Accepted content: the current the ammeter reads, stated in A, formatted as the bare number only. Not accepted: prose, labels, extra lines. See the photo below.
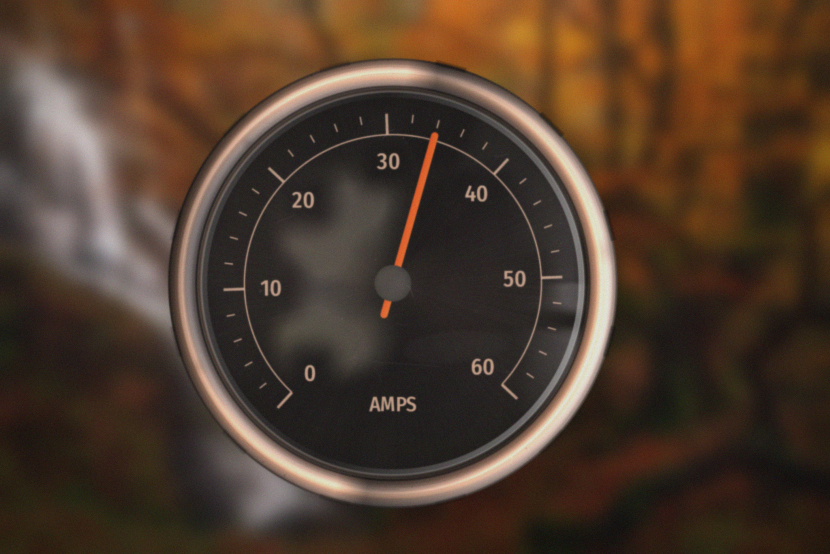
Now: 34
